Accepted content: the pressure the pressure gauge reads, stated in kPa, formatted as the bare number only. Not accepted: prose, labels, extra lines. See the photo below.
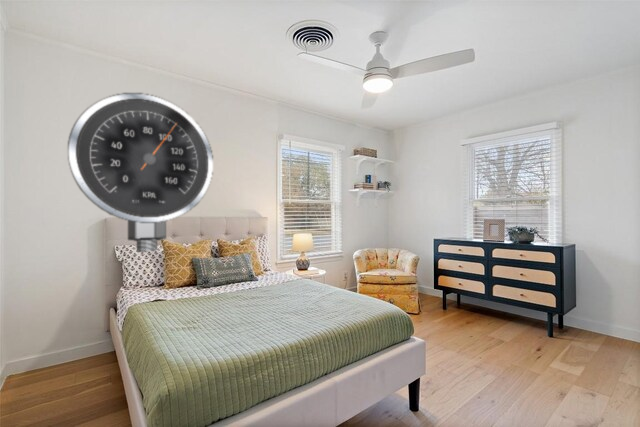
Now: 100
